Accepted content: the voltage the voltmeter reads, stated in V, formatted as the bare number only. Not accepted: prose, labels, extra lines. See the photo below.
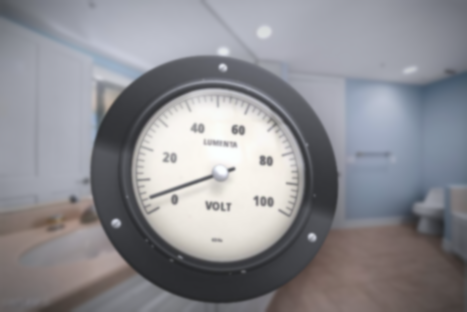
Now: 4
